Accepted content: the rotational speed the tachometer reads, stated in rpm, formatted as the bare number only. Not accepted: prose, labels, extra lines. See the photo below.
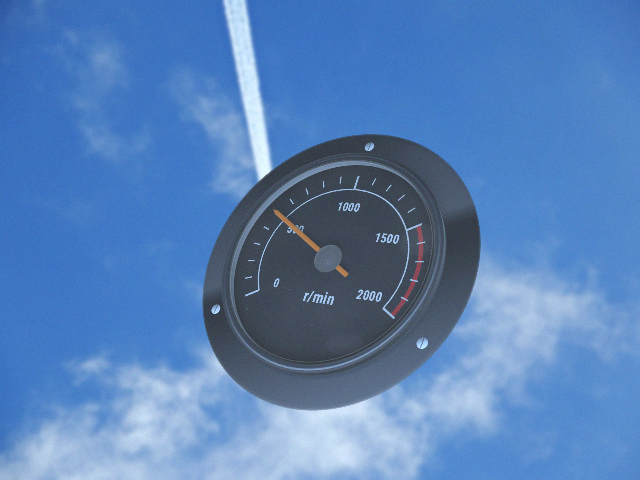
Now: 500
